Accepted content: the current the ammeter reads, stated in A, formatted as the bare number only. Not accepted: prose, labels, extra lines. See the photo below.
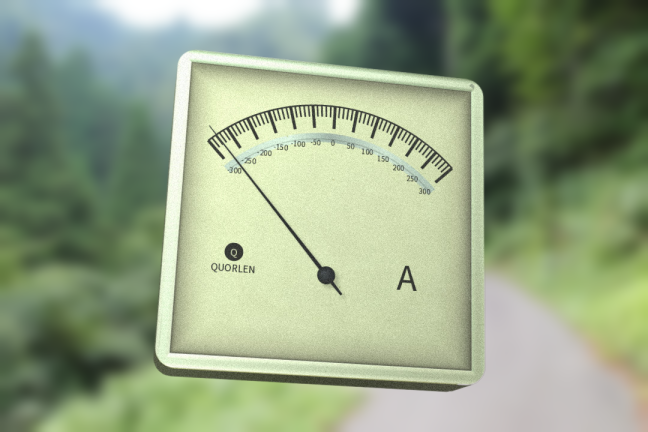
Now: -280
